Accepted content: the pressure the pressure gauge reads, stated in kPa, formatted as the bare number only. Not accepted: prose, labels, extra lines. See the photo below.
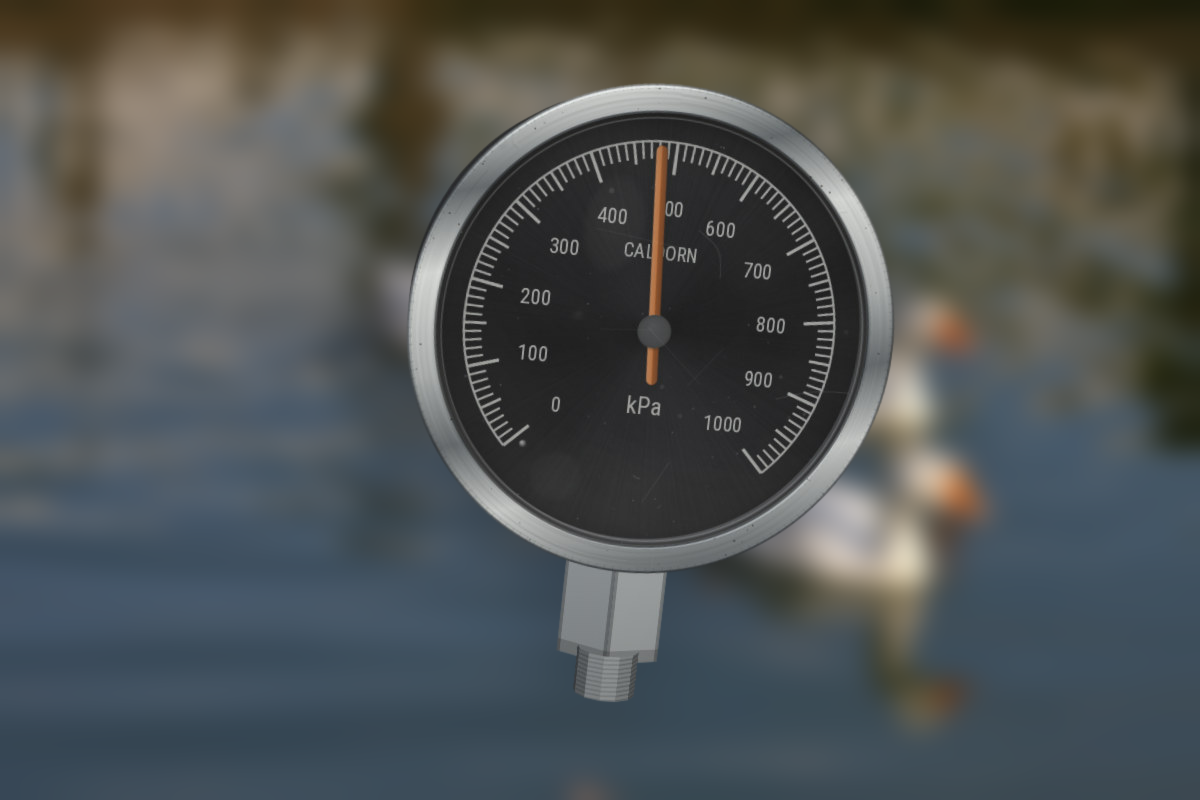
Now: 480
